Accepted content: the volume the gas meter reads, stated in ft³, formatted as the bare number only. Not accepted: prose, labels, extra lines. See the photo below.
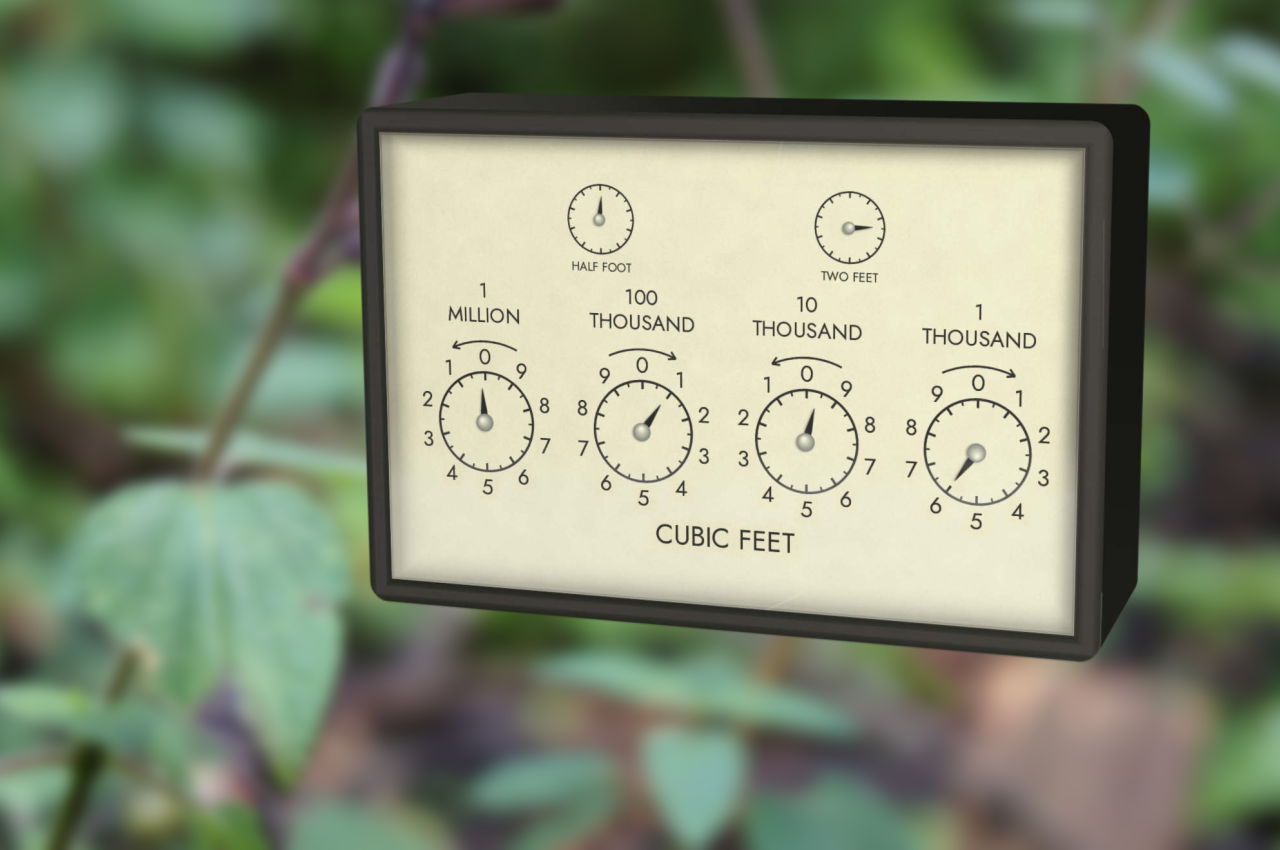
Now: 9600
